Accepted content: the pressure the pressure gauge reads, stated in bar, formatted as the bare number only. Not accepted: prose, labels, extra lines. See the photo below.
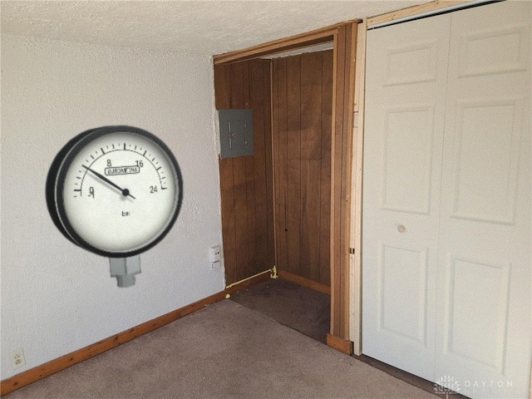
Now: 4
